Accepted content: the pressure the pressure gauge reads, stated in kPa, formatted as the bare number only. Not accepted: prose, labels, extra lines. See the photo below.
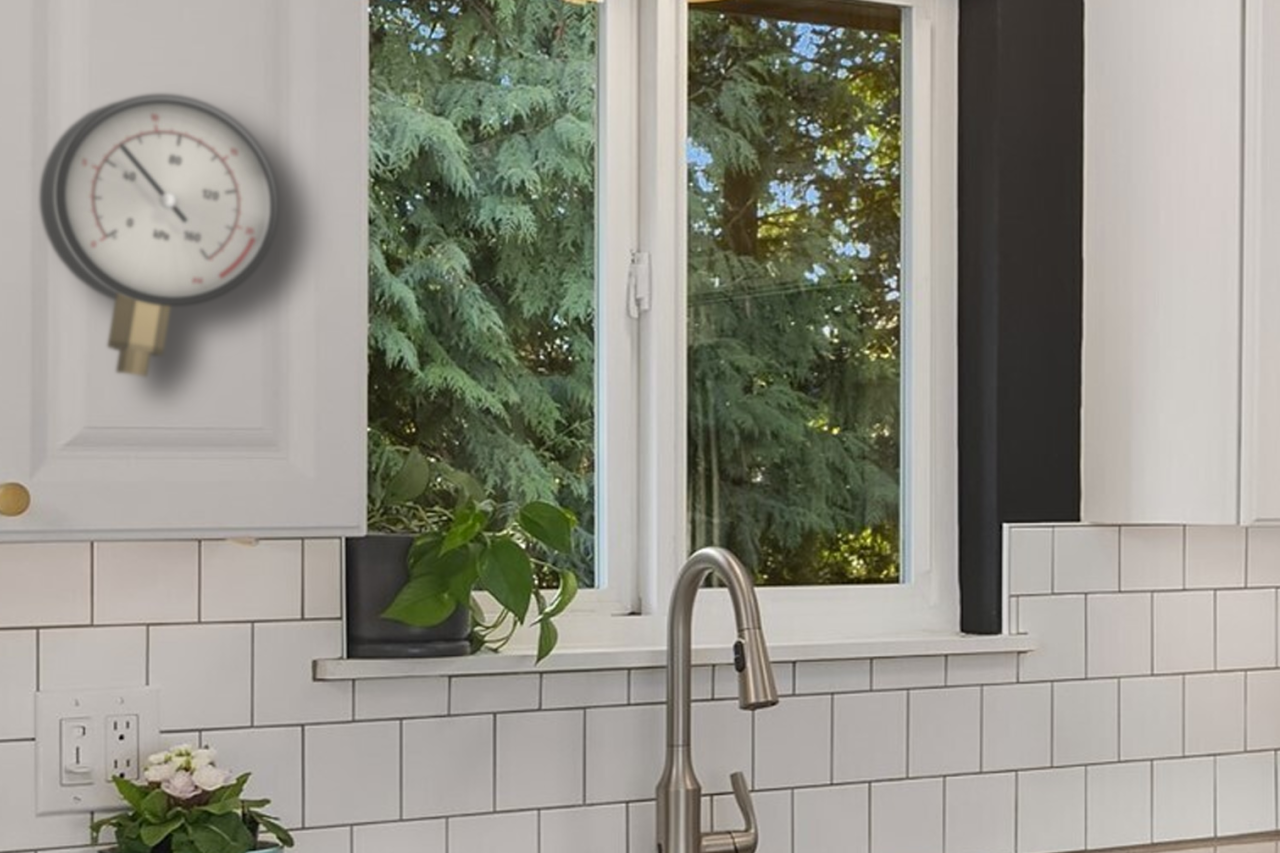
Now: 50
